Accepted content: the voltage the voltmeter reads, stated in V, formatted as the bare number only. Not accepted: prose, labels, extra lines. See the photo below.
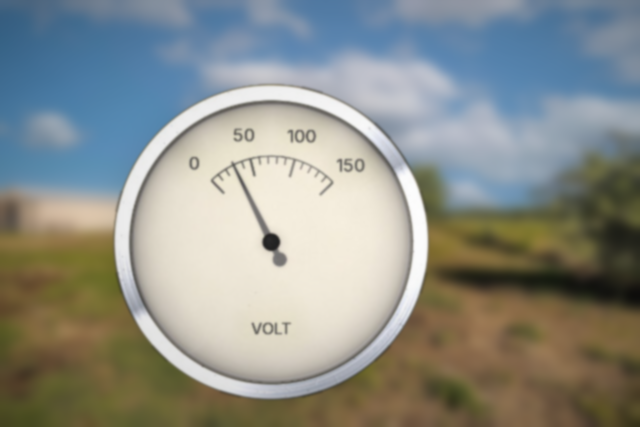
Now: 30
